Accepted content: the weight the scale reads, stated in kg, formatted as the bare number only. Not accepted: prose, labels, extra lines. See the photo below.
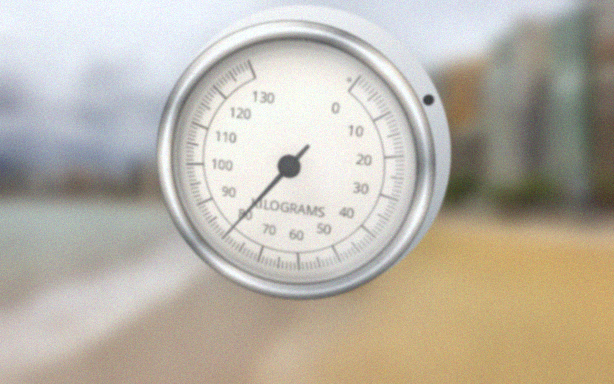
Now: 80
